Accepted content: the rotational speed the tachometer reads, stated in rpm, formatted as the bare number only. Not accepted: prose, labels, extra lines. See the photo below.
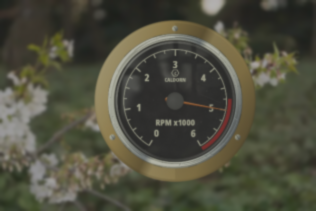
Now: 5000
